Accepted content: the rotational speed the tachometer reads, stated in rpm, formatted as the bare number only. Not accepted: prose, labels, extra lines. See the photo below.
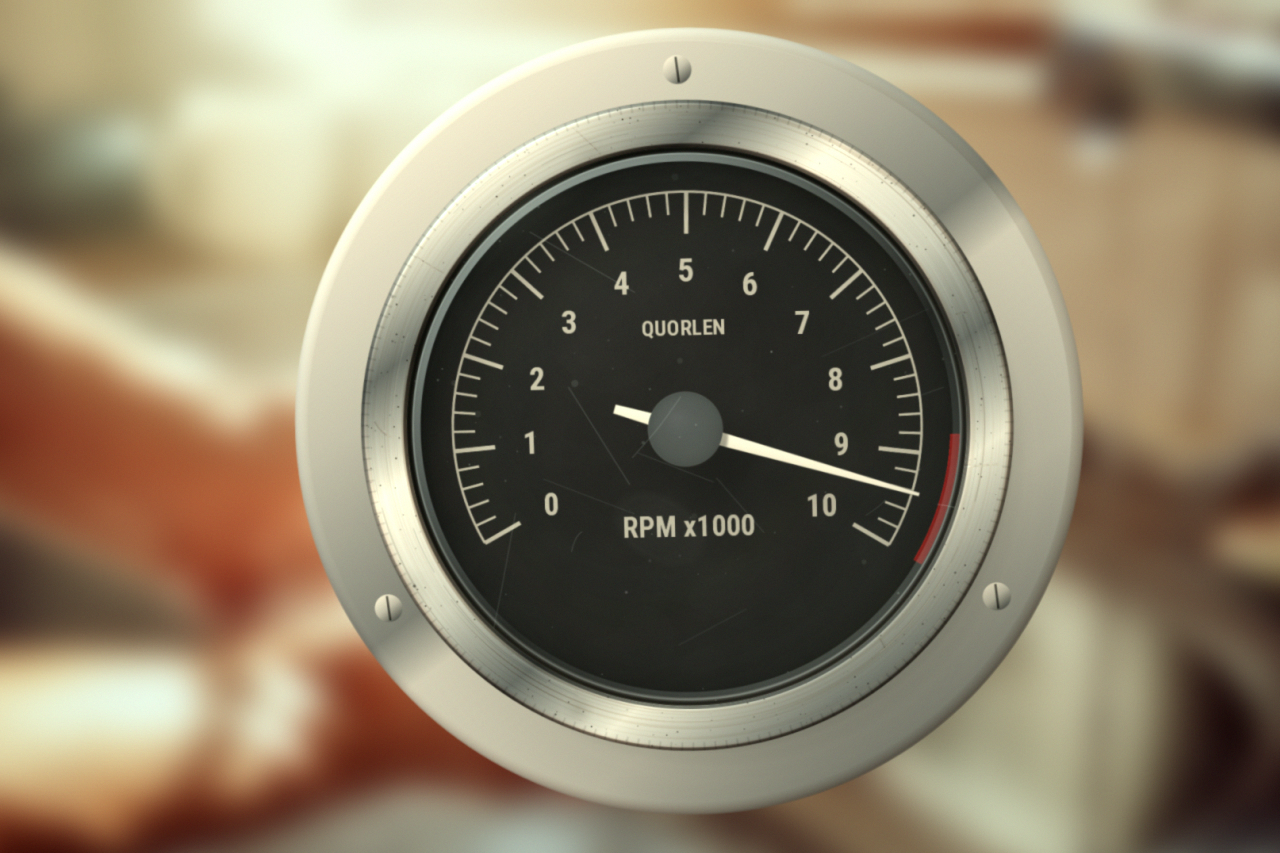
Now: 9400
